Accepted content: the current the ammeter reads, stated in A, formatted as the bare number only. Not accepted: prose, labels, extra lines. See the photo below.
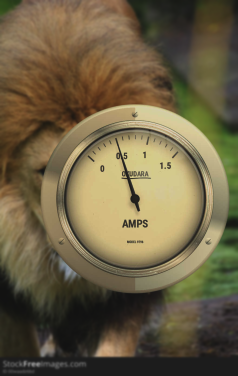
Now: 0.5
